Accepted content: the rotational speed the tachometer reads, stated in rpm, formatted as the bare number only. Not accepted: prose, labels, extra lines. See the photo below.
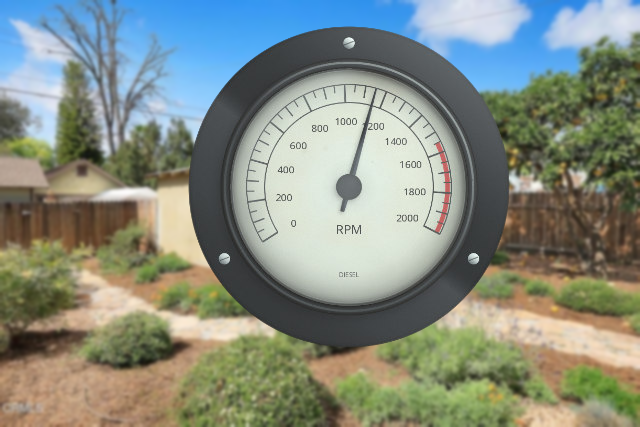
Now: 1150
